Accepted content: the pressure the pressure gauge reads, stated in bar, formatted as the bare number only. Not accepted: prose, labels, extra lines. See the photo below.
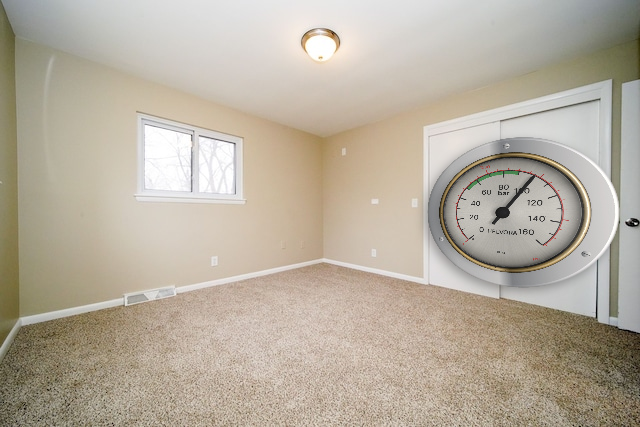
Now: 100
